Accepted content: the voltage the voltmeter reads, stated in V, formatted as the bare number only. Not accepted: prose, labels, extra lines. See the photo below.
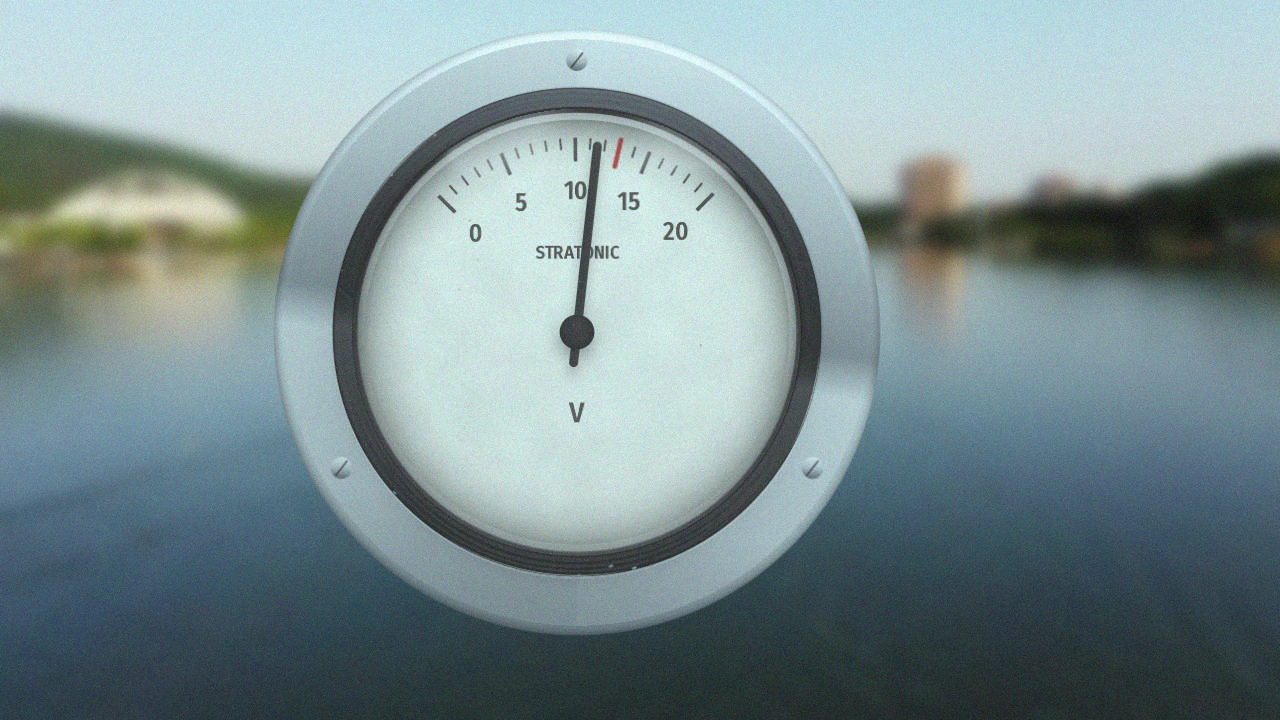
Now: 11.5
